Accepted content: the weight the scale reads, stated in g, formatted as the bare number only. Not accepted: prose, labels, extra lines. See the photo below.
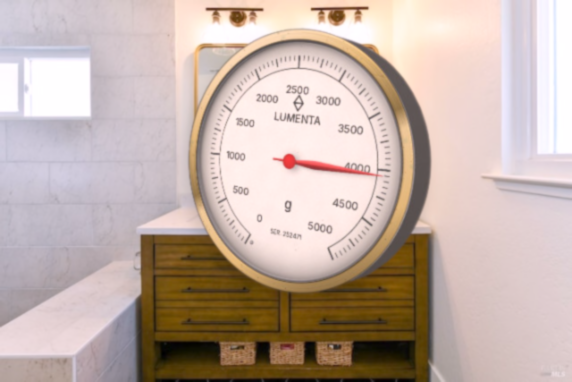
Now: 4050
